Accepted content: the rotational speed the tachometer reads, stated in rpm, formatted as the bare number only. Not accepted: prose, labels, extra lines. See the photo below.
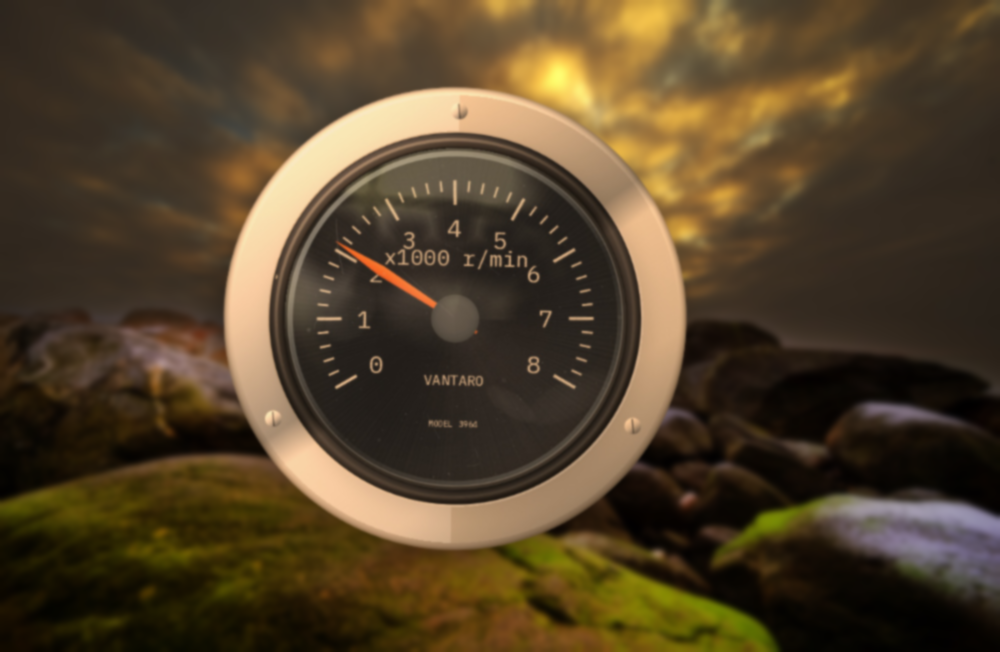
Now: 2100
